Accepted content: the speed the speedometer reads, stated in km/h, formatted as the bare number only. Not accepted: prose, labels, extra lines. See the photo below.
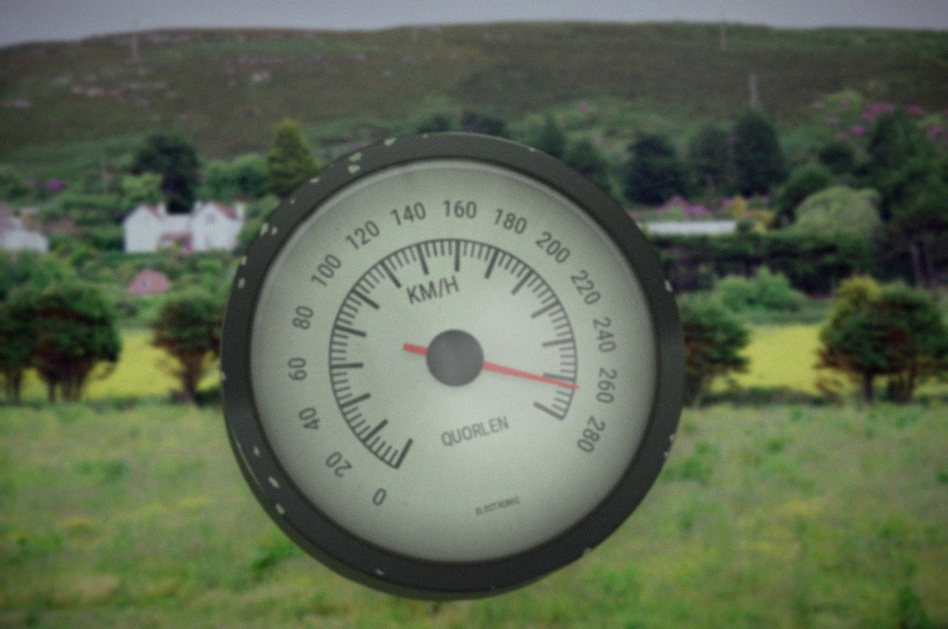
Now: 264
